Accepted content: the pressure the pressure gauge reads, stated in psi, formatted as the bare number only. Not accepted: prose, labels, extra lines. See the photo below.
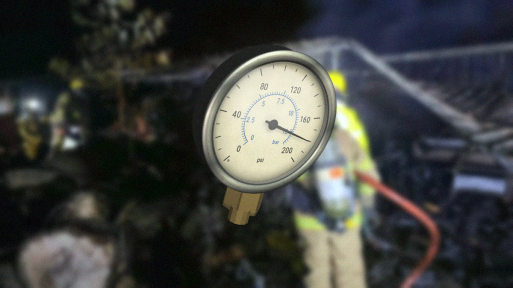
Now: 180
